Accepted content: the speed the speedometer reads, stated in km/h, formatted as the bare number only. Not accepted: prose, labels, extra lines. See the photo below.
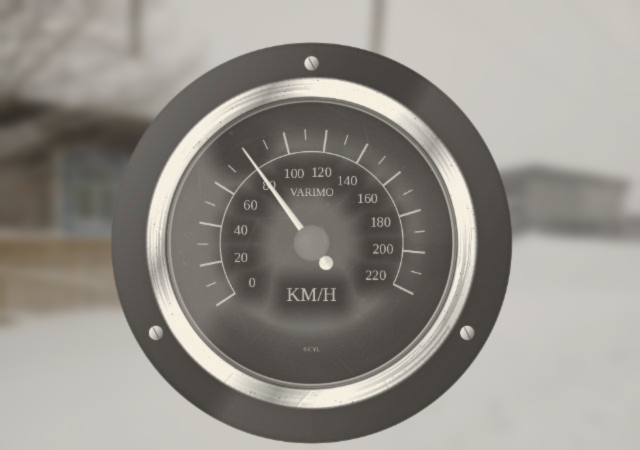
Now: 80
